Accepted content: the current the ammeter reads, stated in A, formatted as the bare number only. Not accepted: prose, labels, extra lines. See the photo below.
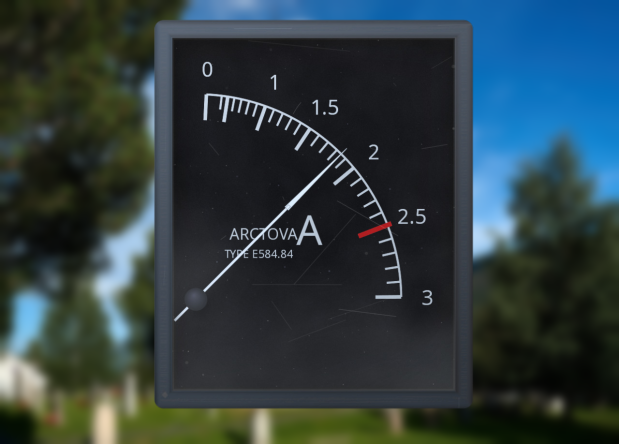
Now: 1.85
